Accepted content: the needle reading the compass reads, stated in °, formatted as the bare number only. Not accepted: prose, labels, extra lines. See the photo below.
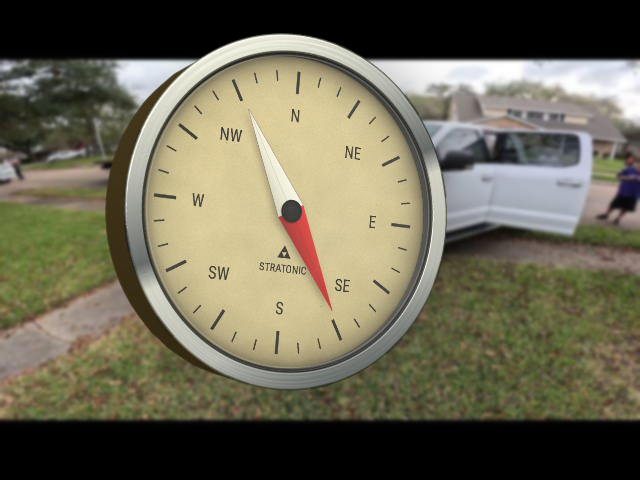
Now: 150
